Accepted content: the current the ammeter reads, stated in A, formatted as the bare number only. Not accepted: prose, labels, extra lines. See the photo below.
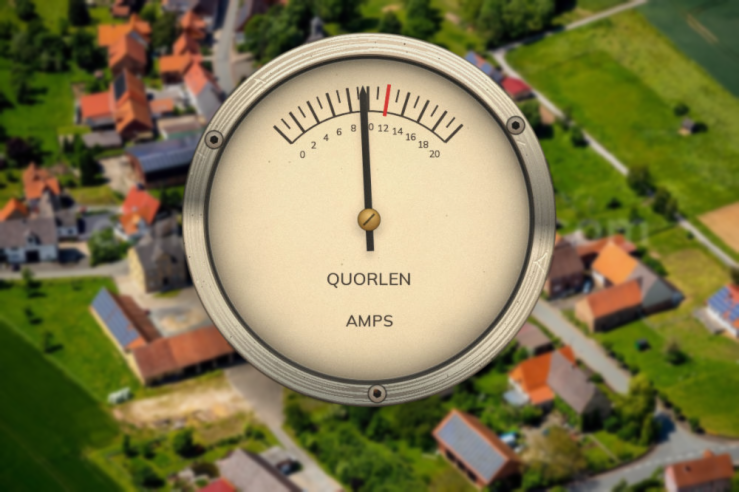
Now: 9.5
